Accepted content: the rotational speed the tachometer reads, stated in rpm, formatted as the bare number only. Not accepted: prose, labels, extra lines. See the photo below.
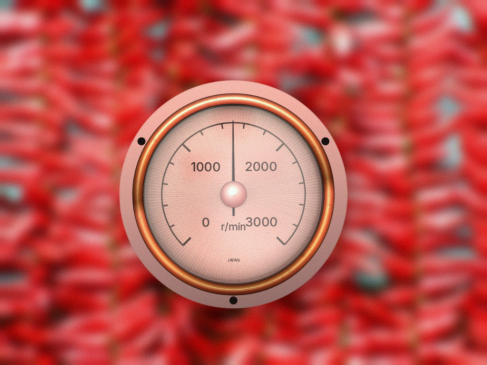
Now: 1500
